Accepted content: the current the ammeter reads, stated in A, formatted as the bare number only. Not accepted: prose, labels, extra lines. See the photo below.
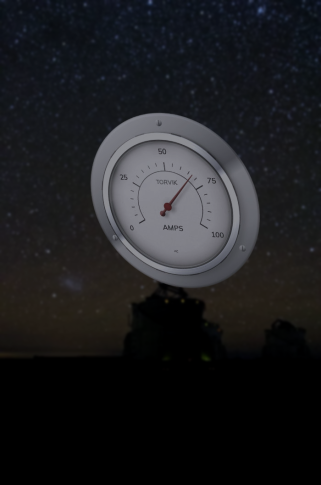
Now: 67.5
